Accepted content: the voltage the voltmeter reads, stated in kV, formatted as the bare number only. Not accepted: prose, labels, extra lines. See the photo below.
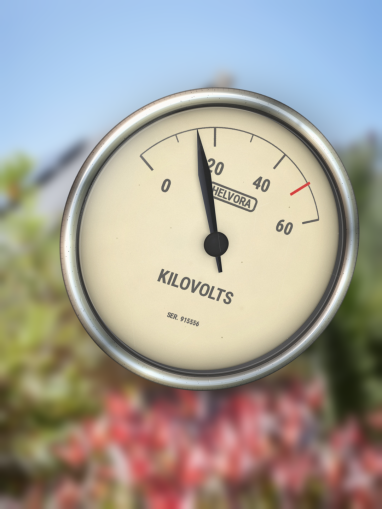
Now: 15
